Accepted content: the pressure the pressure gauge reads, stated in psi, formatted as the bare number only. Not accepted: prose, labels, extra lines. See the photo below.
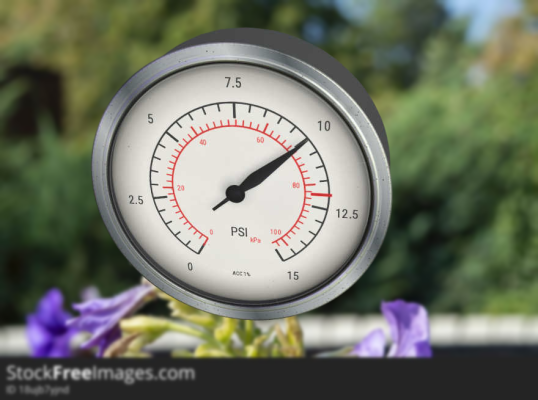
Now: 10
